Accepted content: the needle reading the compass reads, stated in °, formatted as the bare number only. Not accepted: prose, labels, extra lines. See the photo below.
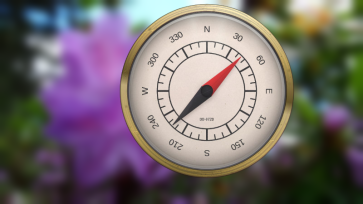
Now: 45
